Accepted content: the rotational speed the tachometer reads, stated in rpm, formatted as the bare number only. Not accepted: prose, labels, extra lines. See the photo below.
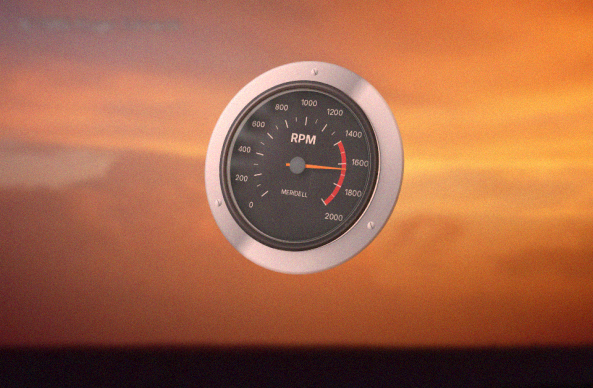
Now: 1650
